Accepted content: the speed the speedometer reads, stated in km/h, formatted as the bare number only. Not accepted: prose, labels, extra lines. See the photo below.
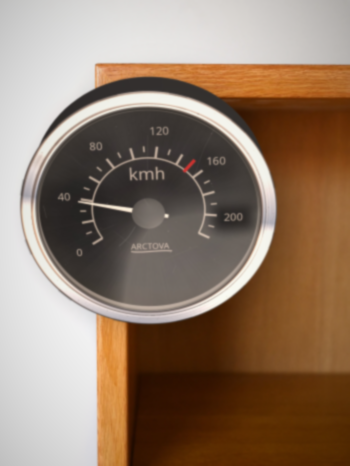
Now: 40
